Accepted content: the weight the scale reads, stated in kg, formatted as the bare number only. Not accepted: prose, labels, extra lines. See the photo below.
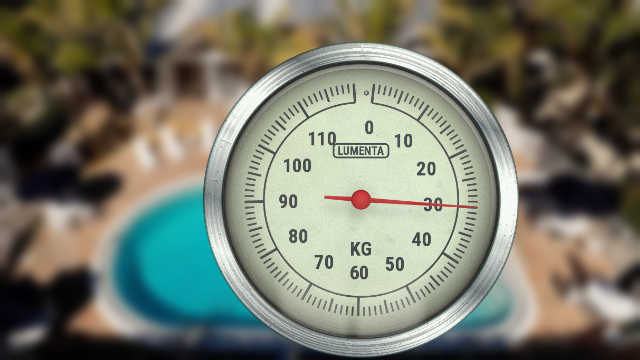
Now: 30
